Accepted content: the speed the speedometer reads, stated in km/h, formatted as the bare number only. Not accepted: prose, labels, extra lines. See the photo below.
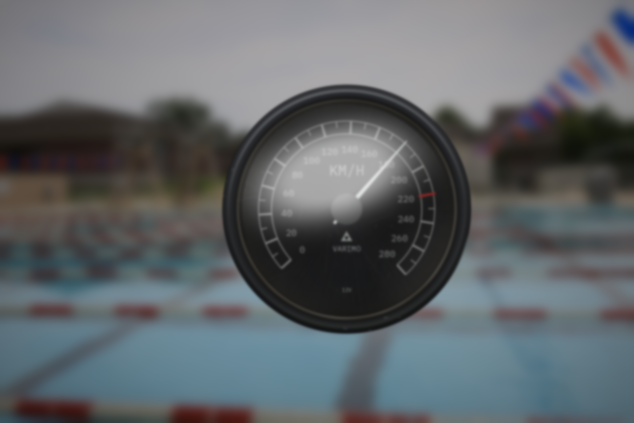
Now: 180
